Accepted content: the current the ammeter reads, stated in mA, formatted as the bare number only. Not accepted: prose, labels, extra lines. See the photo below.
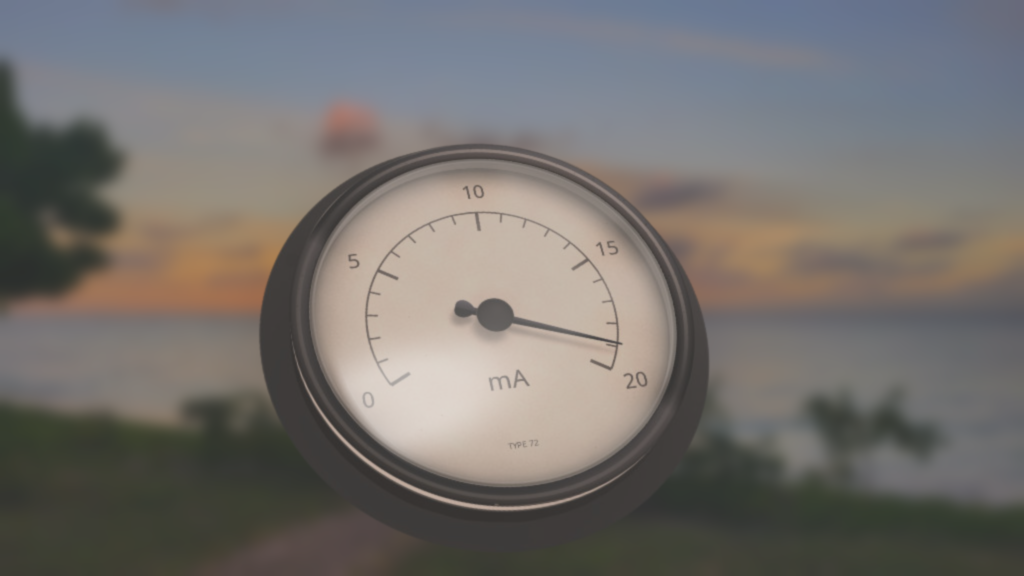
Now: 19
